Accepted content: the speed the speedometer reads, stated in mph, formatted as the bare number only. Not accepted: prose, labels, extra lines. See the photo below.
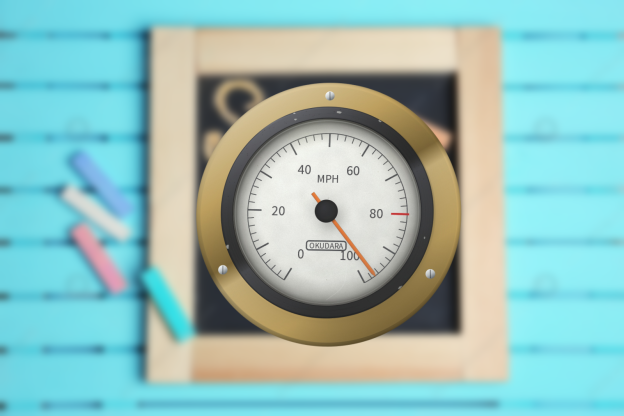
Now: 97
